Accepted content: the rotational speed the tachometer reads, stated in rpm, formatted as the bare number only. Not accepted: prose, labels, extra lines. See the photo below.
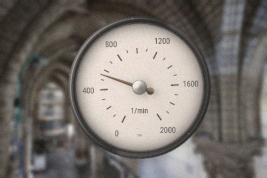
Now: 550
